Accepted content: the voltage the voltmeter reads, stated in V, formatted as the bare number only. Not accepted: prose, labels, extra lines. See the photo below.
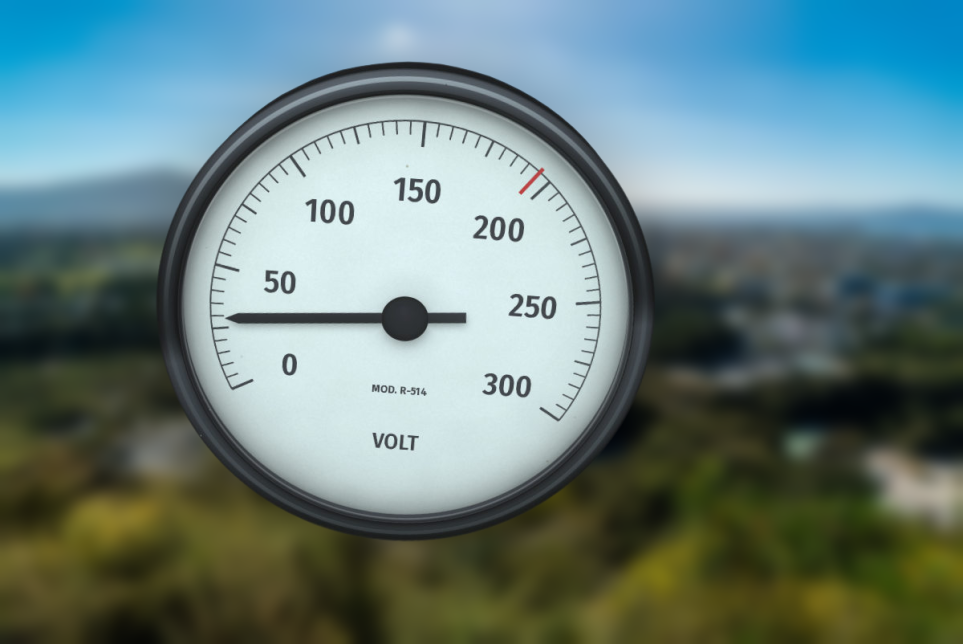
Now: 30
